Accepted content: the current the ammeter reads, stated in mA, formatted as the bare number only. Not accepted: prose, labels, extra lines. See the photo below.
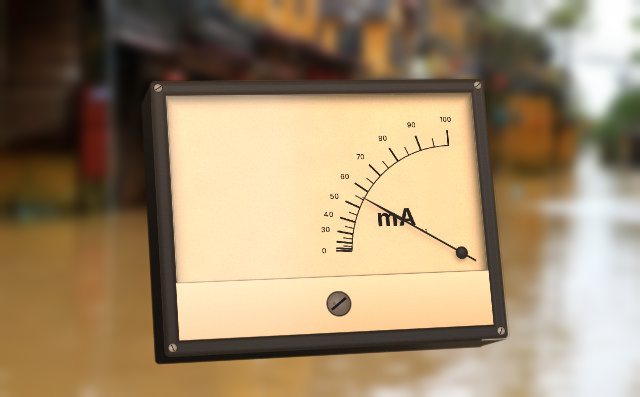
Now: 55
